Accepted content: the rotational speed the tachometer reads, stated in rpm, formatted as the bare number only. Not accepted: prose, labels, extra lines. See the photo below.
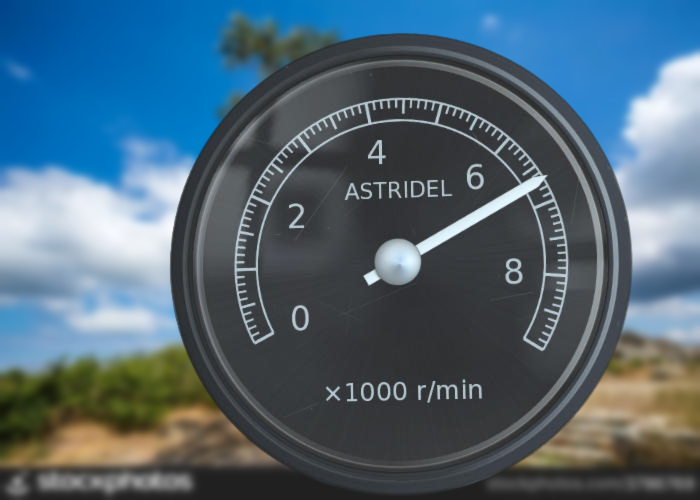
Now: 6700
